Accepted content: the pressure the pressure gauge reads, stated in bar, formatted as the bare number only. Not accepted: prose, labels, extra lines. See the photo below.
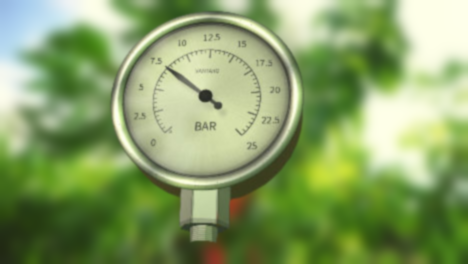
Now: 7.5
